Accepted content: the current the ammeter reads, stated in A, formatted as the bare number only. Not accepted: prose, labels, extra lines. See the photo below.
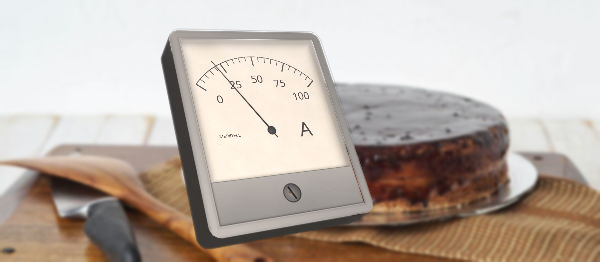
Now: 20
